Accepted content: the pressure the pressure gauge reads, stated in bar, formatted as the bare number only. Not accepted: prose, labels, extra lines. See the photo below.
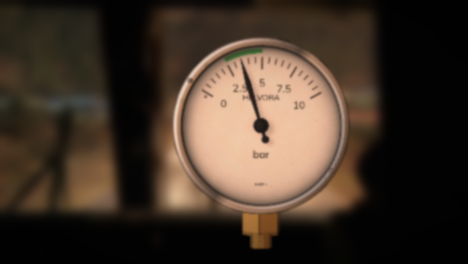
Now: 3.5
